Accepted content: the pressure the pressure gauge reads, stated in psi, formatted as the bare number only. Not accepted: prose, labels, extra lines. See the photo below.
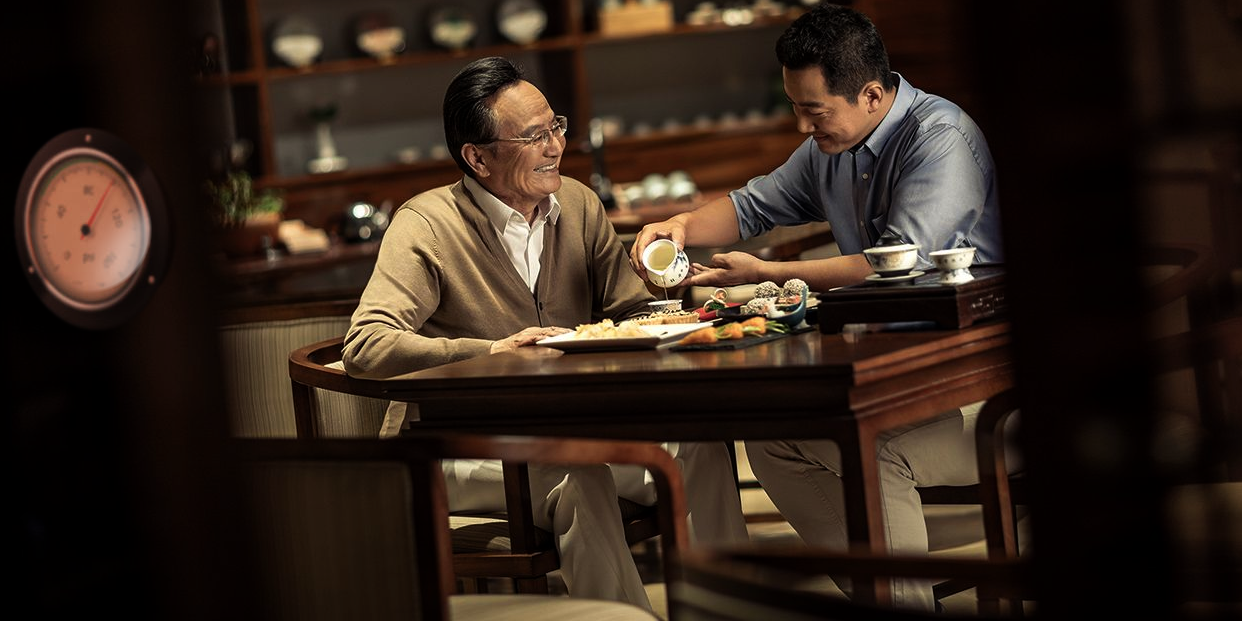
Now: 100
